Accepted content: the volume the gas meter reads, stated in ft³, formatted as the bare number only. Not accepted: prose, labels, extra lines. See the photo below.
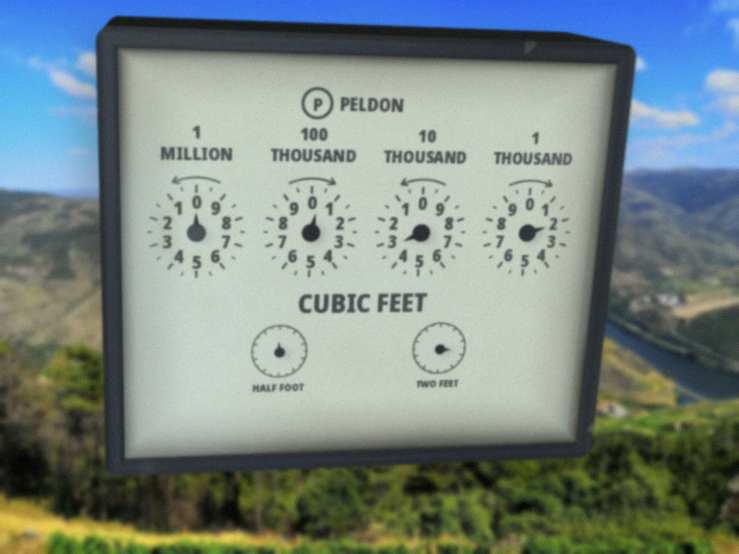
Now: 3200
